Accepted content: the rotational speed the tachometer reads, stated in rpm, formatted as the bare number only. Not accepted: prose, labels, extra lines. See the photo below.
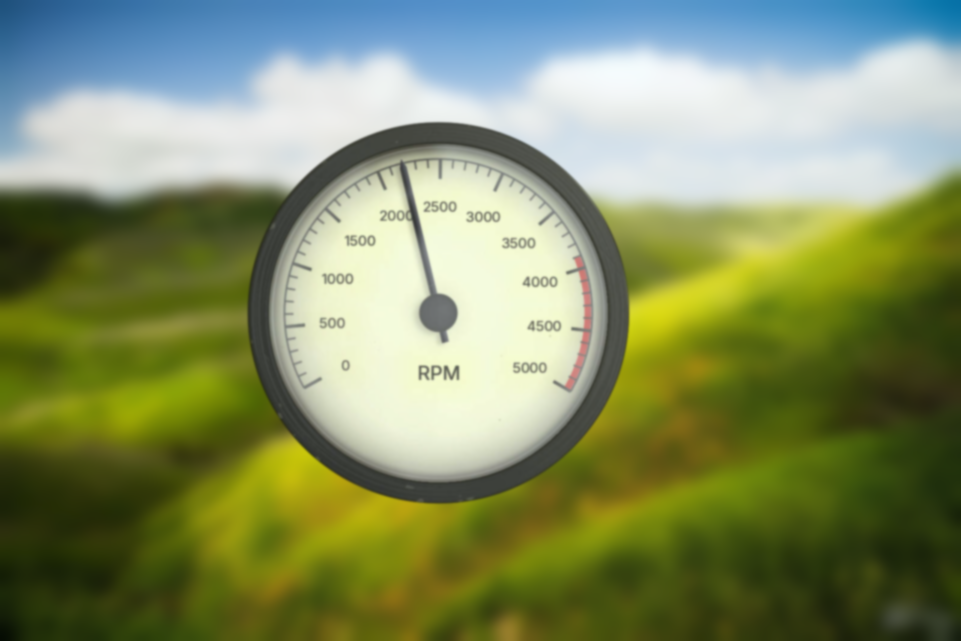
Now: 2200
